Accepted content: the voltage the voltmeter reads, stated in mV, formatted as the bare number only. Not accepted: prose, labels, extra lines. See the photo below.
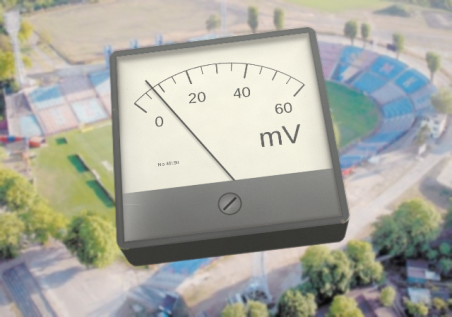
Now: 7.5
